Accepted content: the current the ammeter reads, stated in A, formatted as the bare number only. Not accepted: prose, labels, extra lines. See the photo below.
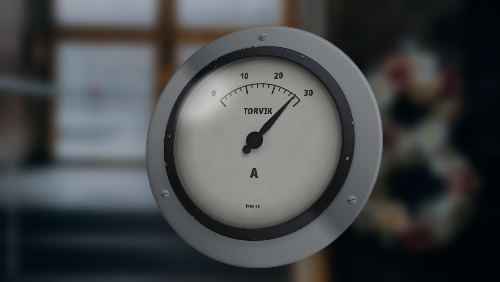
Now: 28
